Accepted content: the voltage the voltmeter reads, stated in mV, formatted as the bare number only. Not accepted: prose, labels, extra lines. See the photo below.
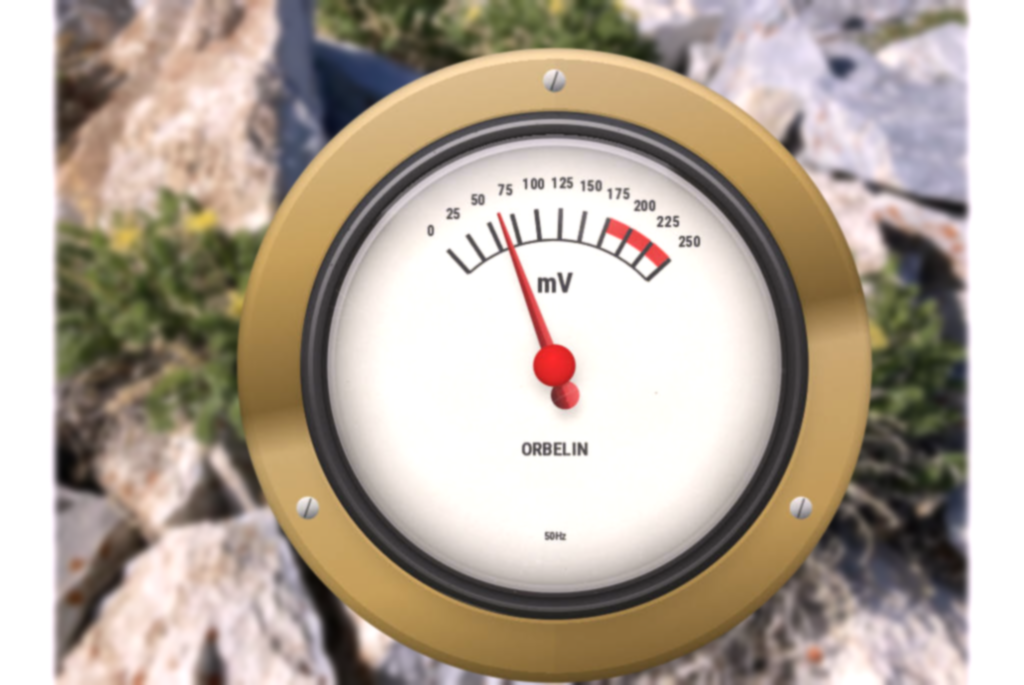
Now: 62.5
